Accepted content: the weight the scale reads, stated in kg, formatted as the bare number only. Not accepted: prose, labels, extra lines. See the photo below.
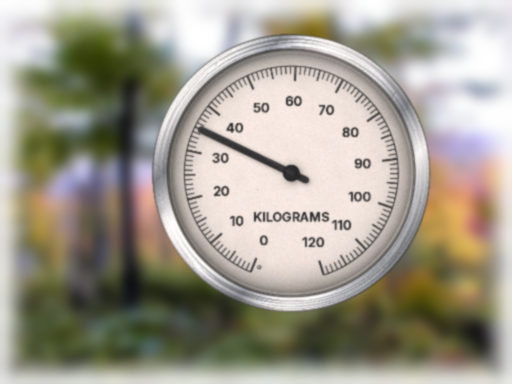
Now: 35
